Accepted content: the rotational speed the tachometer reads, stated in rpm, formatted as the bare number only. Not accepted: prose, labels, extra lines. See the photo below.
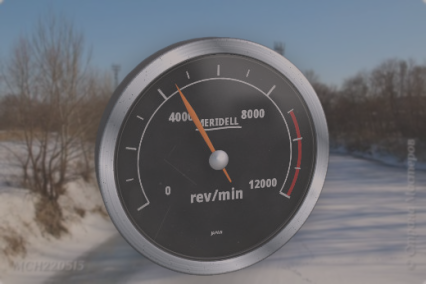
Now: 4500
